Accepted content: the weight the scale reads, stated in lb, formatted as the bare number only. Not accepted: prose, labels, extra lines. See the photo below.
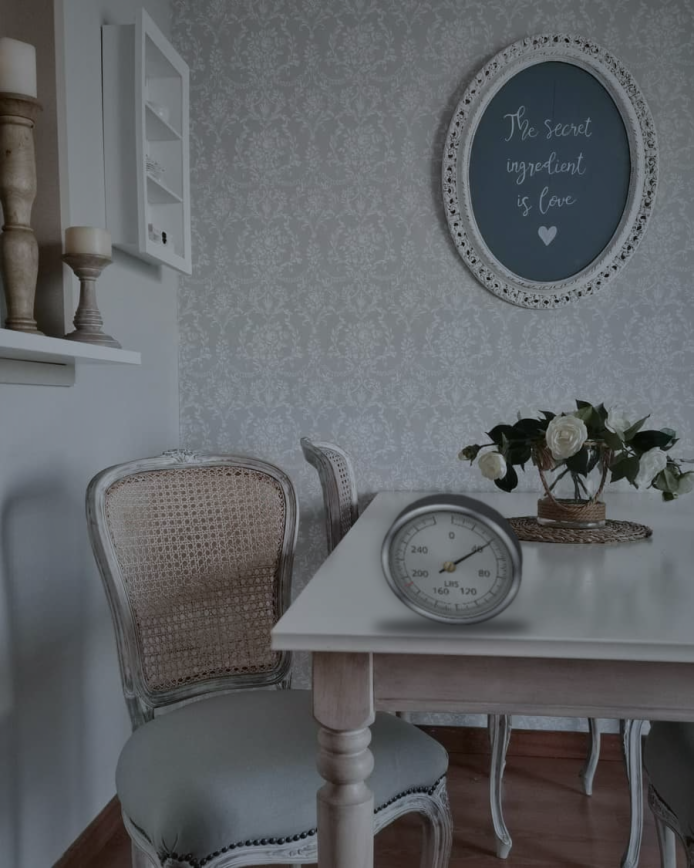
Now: 40
